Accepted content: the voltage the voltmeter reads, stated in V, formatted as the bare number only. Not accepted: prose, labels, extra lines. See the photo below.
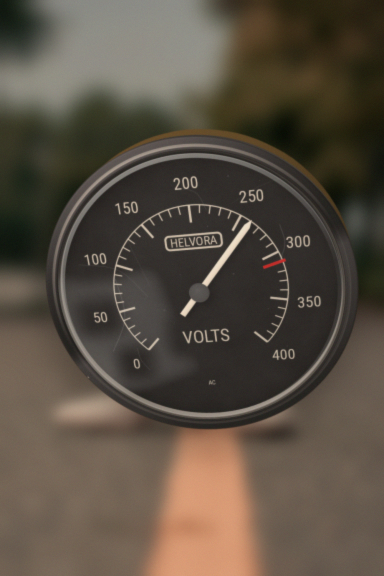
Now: 260
